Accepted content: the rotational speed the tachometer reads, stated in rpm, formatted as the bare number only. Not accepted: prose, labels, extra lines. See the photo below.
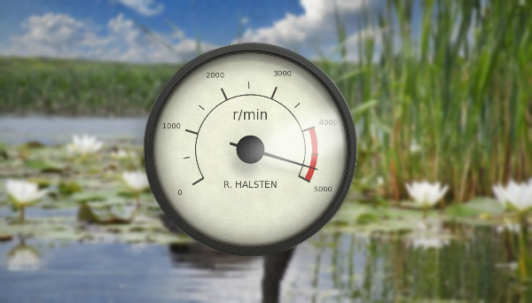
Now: 4750
